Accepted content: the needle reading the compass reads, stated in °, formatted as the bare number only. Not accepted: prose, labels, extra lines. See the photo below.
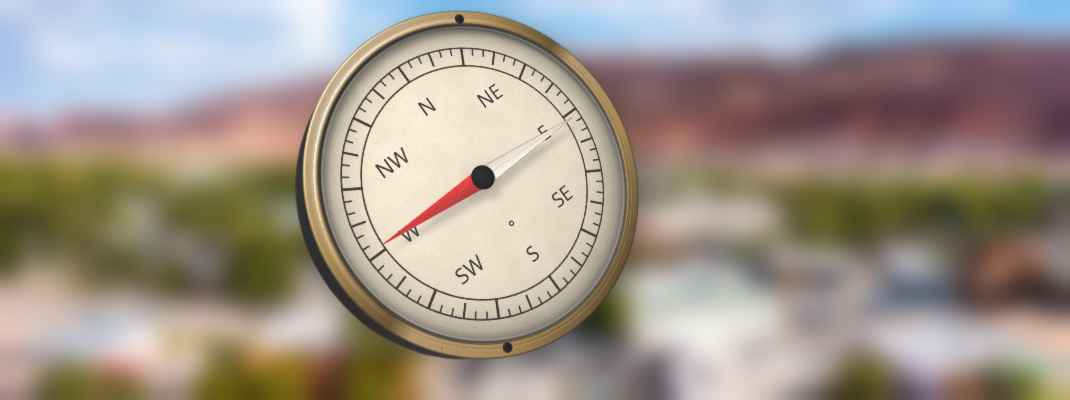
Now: 272.5
